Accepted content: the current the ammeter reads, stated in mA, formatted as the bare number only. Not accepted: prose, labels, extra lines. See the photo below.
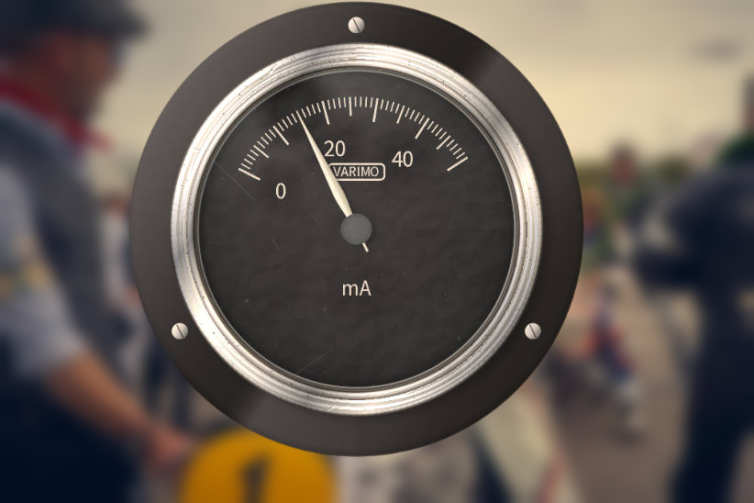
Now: 15
